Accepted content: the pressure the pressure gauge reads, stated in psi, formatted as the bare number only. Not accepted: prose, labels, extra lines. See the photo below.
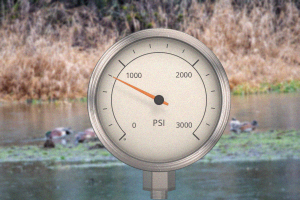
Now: 800
